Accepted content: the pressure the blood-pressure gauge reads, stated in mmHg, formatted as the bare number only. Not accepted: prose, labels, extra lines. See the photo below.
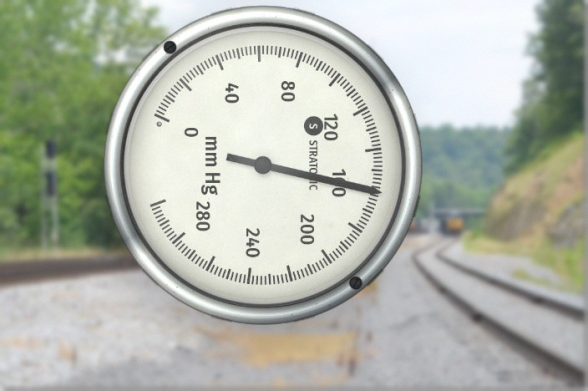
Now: 160
